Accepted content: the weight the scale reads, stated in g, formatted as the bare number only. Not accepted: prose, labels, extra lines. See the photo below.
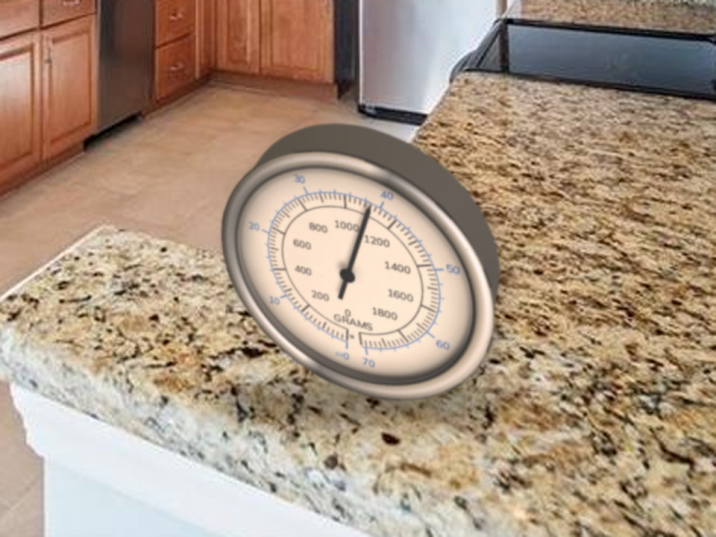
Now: 1100
